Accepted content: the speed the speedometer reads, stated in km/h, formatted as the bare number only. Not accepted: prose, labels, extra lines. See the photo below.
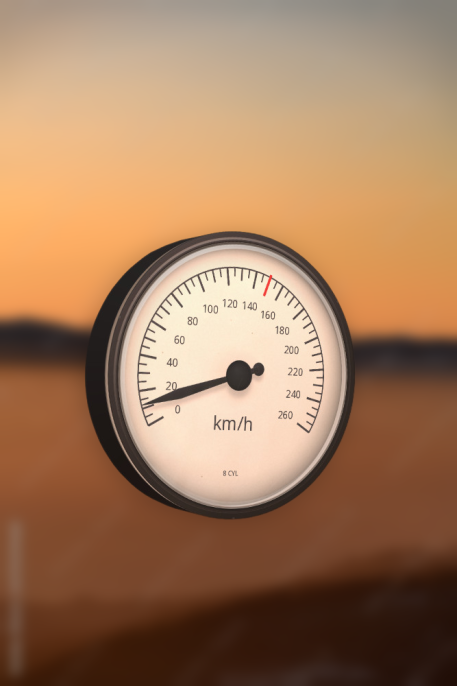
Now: 12.5
